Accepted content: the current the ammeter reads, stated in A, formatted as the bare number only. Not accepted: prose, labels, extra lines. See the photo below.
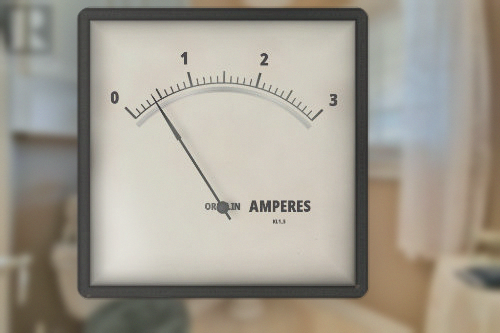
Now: 0.4
